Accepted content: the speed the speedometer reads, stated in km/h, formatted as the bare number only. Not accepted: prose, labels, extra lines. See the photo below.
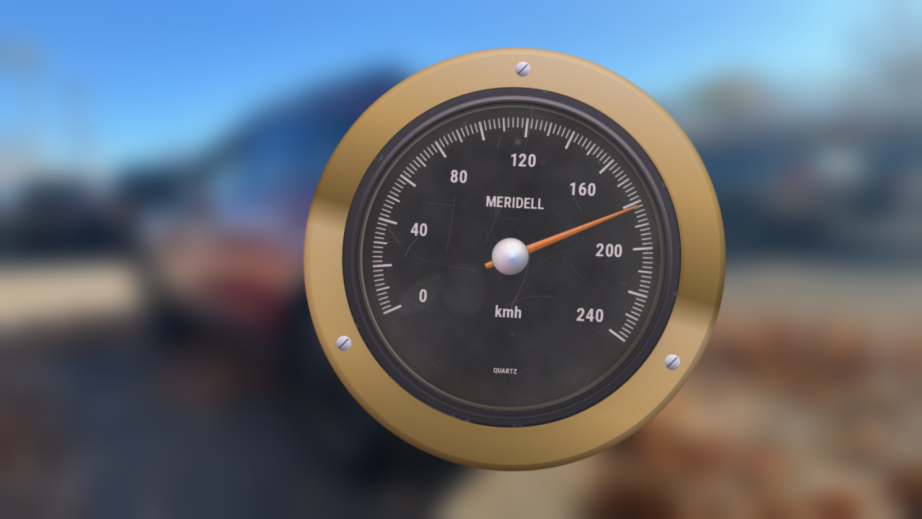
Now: 182
